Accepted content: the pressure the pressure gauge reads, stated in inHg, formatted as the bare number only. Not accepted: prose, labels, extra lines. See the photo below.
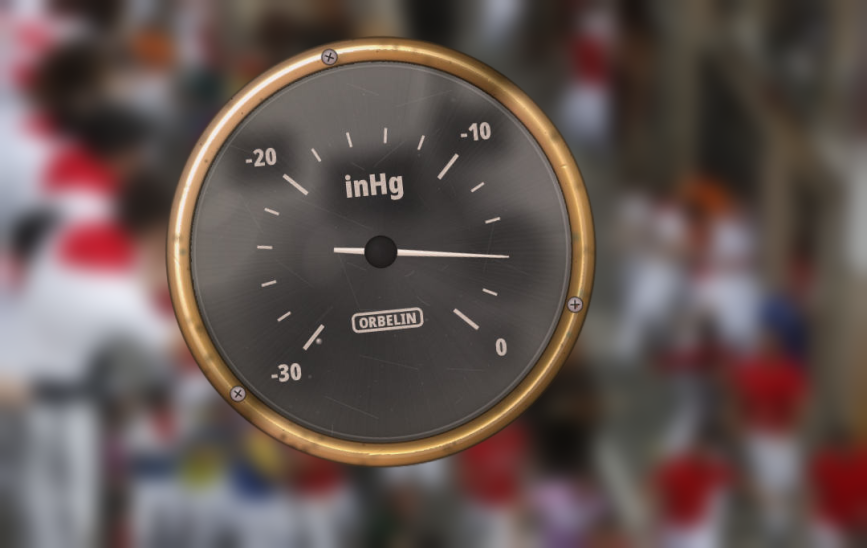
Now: -4
